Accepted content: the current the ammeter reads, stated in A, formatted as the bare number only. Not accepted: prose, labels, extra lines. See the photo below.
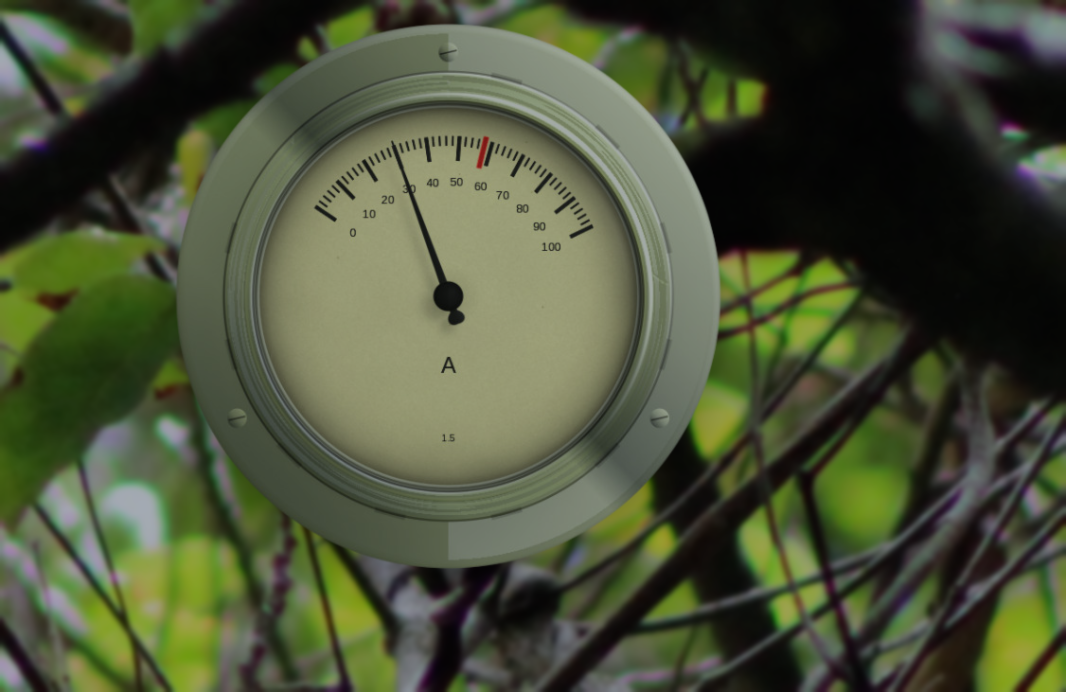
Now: 30
